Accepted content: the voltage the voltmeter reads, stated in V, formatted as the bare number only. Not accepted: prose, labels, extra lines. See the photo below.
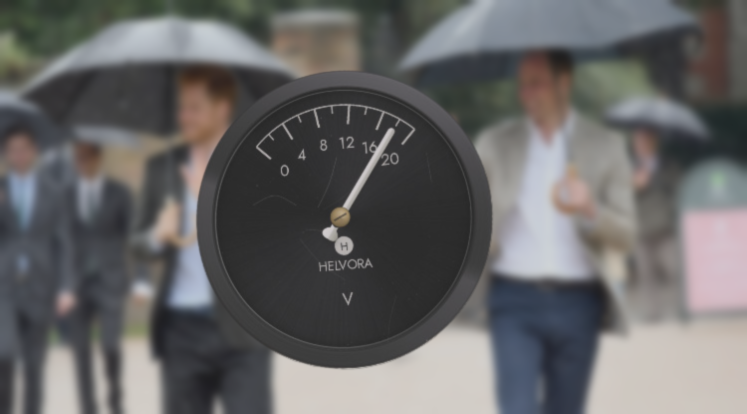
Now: 18
